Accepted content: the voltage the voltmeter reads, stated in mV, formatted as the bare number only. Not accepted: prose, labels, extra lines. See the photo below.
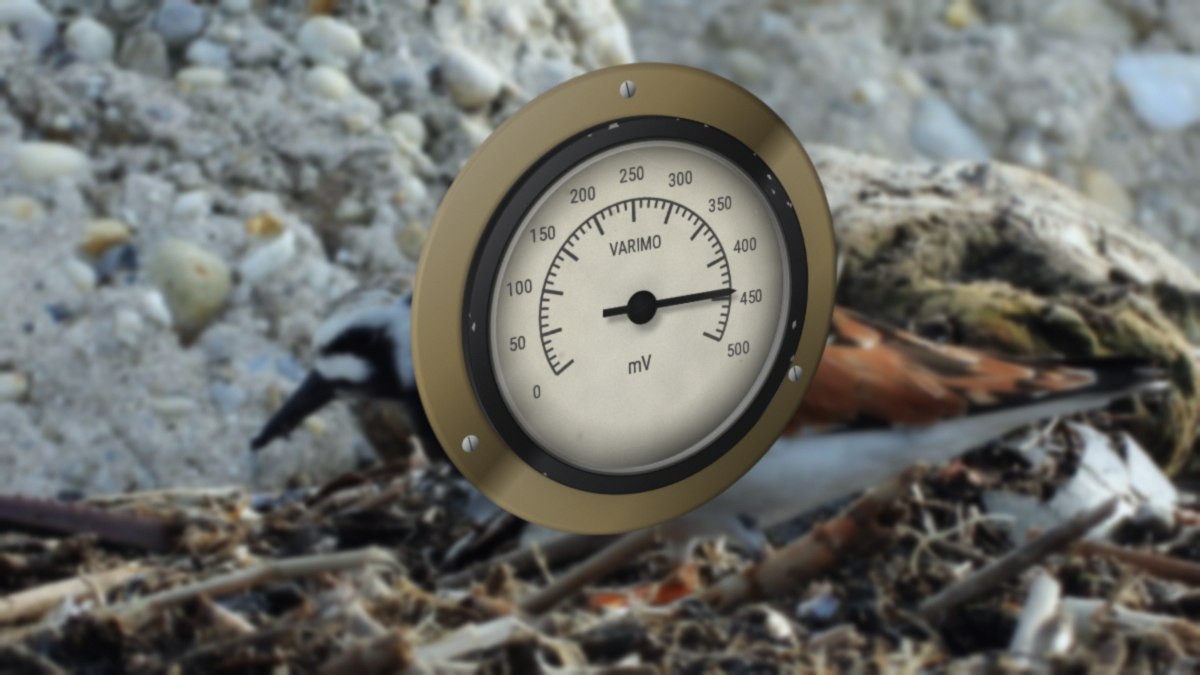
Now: 440
